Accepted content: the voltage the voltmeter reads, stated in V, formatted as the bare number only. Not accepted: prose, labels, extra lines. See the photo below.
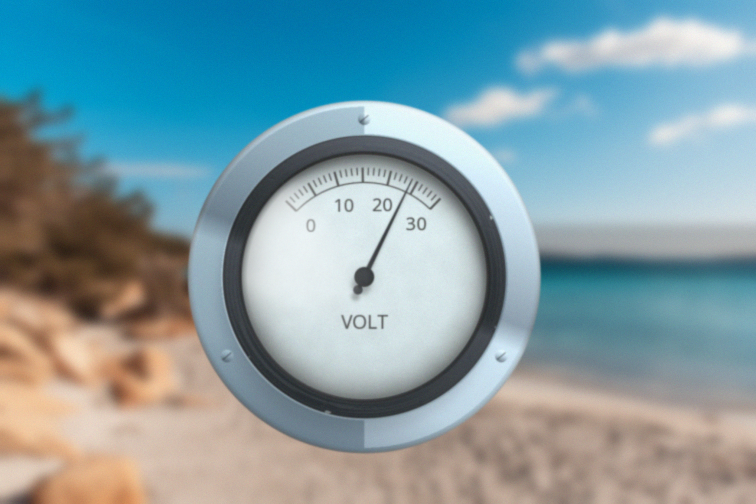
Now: 24
